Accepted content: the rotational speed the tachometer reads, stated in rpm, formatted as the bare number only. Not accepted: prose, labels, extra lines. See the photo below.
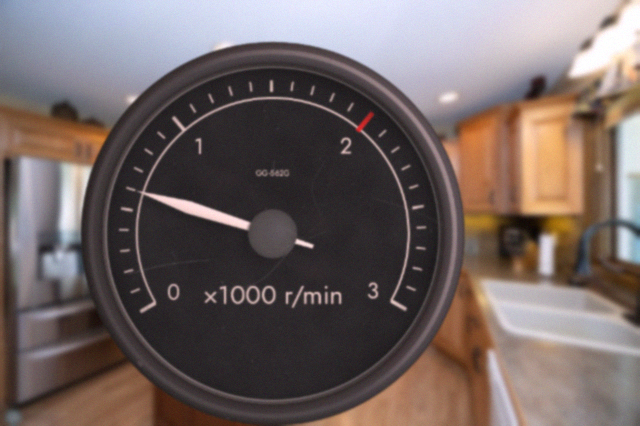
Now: 600
